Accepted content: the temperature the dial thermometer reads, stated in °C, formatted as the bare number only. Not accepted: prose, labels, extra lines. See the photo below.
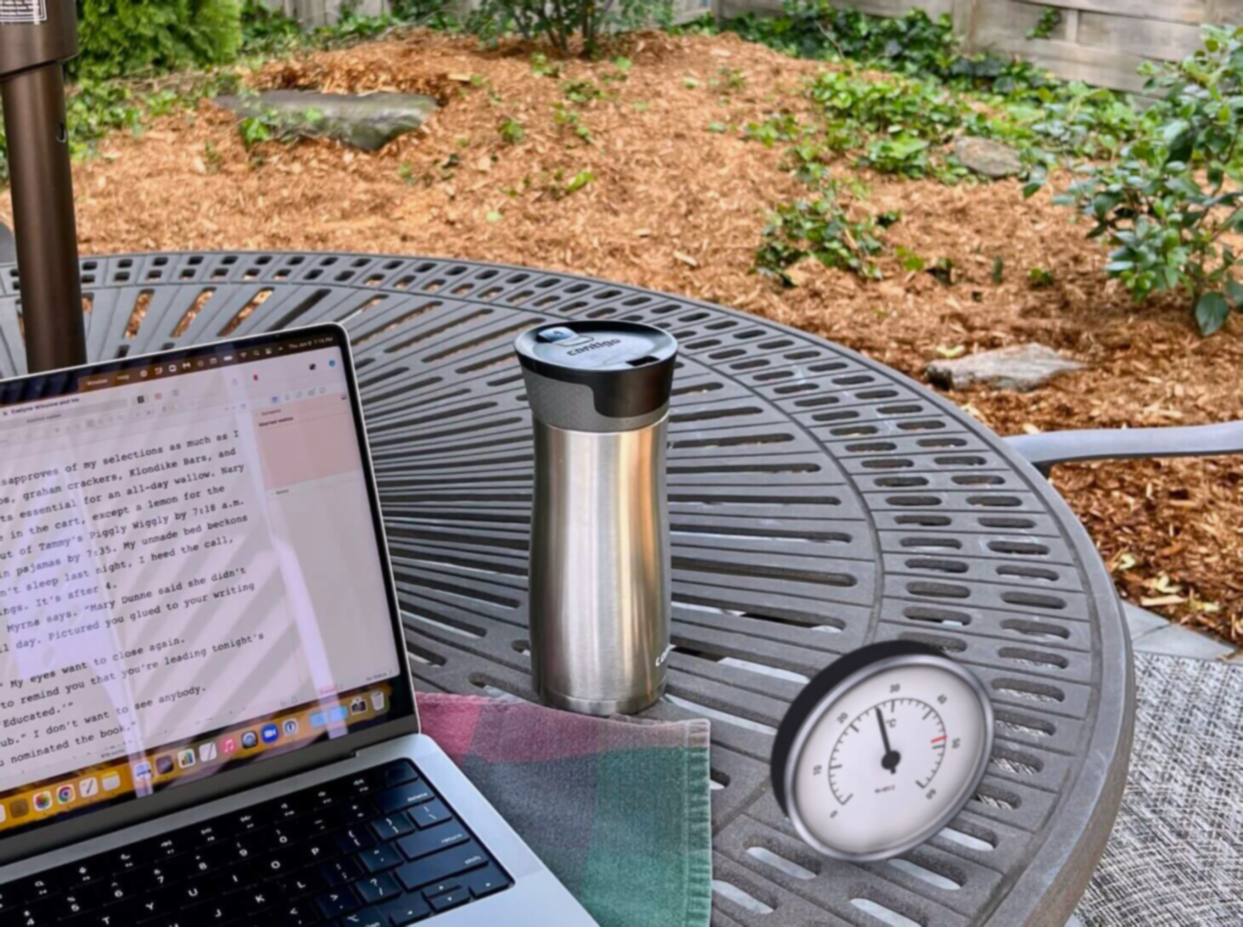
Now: 26
